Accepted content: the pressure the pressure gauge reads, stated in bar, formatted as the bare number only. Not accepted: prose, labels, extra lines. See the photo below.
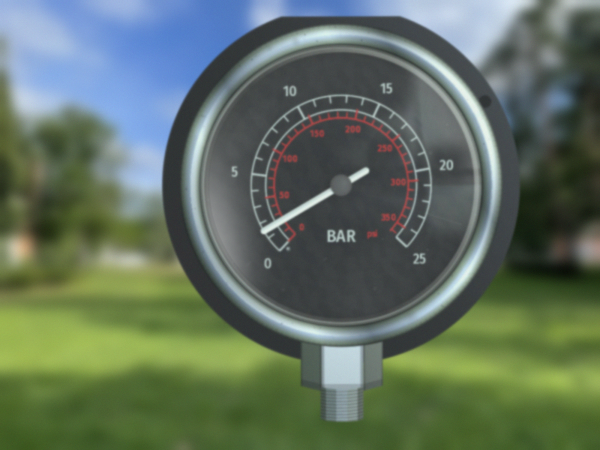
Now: 1.5
